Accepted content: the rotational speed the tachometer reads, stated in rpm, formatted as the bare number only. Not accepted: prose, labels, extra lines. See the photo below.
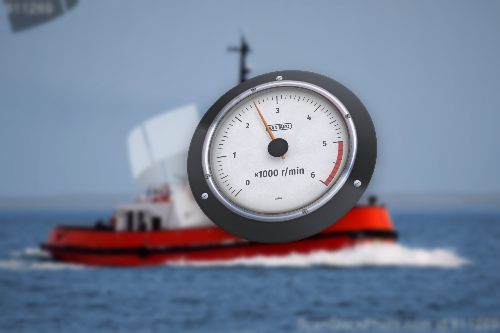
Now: 2500
